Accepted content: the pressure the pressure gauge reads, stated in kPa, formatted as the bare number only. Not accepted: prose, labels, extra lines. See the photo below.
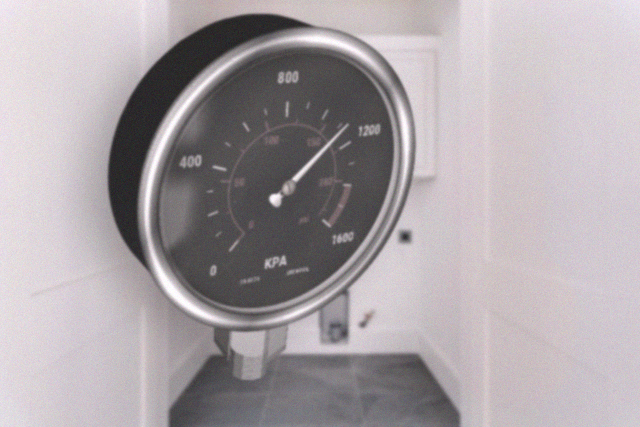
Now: 1100
